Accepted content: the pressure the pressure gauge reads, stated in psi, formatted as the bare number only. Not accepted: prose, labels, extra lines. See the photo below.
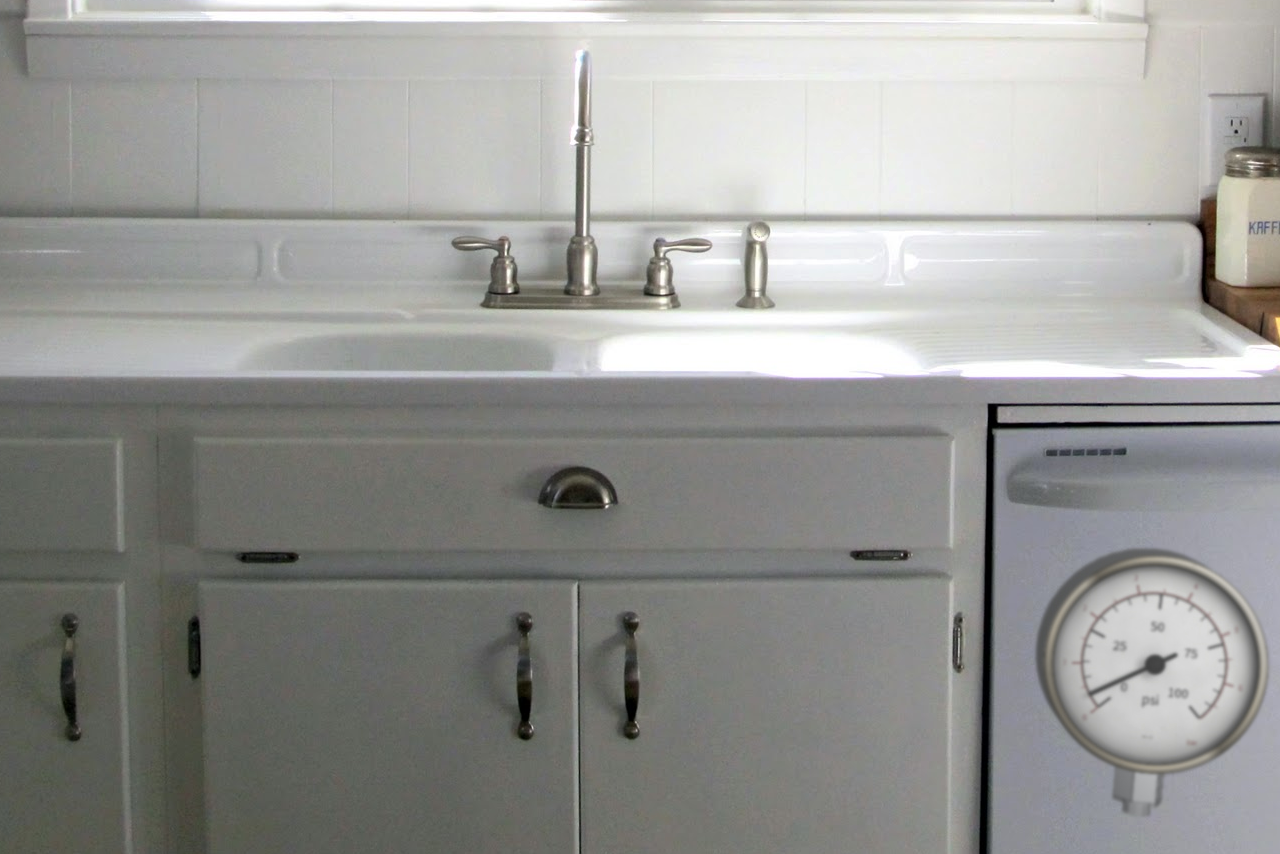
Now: 5
